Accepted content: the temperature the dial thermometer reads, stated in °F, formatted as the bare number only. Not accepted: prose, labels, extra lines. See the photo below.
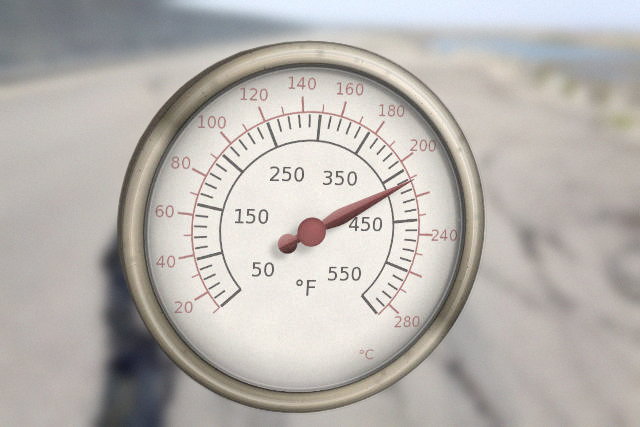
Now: 410
